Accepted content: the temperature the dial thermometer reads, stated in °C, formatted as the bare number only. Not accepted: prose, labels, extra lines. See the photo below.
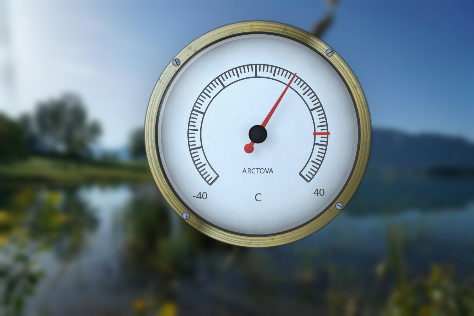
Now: 10
